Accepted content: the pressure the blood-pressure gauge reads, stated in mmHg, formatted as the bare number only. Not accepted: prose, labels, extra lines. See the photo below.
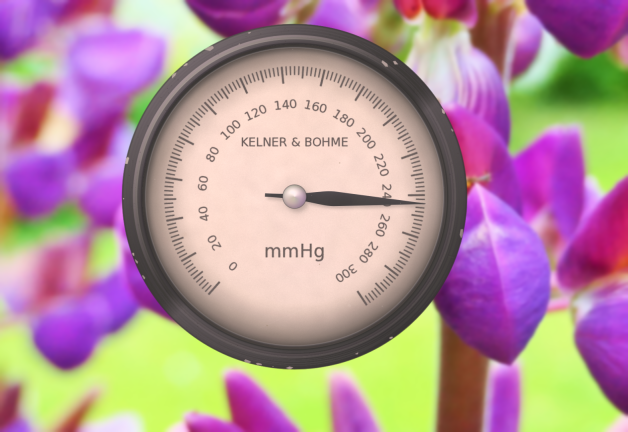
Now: 244
